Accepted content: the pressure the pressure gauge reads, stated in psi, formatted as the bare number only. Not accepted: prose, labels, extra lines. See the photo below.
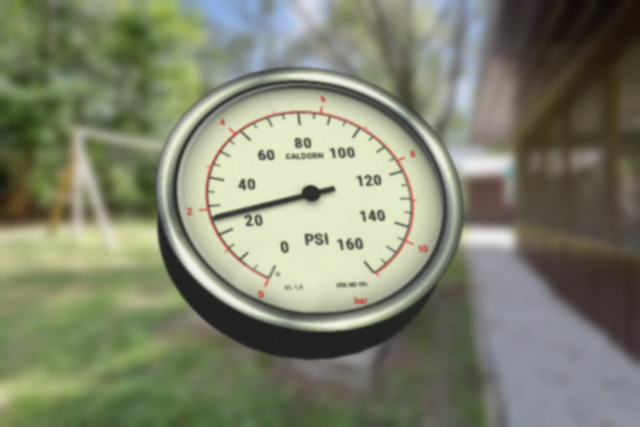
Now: 25
